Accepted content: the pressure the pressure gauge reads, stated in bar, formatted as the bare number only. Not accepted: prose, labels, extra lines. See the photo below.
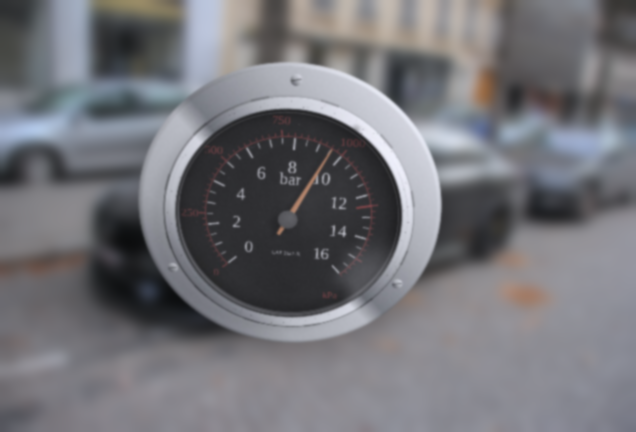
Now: 9.5
